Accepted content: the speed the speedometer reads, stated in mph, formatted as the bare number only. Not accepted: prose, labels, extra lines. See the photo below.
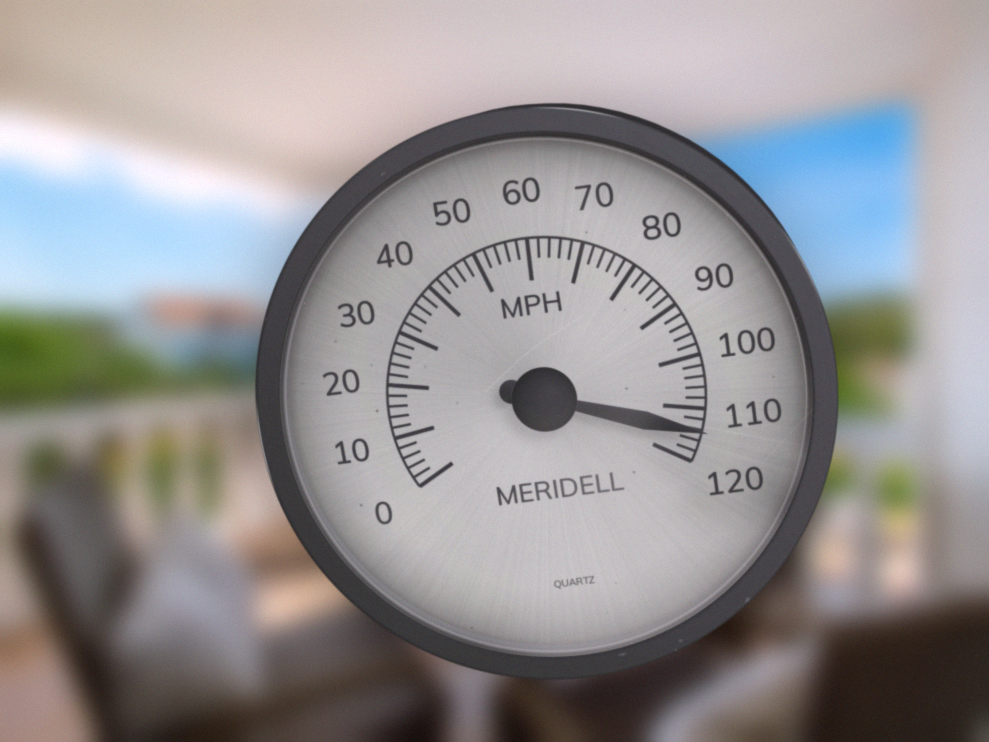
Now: 114
